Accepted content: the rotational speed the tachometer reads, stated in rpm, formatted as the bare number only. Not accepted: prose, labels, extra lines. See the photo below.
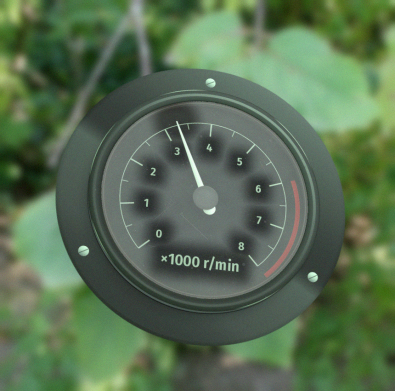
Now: 3250
